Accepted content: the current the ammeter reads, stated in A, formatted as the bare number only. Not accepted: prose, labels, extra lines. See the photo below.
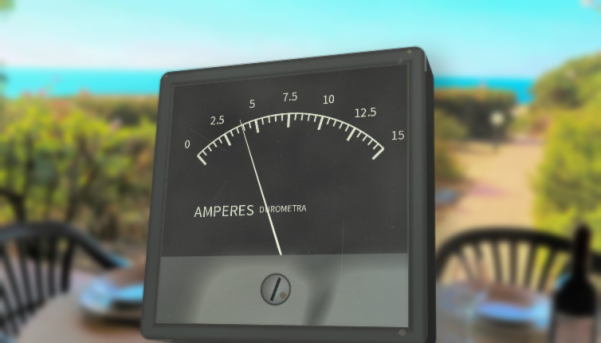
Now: 4
